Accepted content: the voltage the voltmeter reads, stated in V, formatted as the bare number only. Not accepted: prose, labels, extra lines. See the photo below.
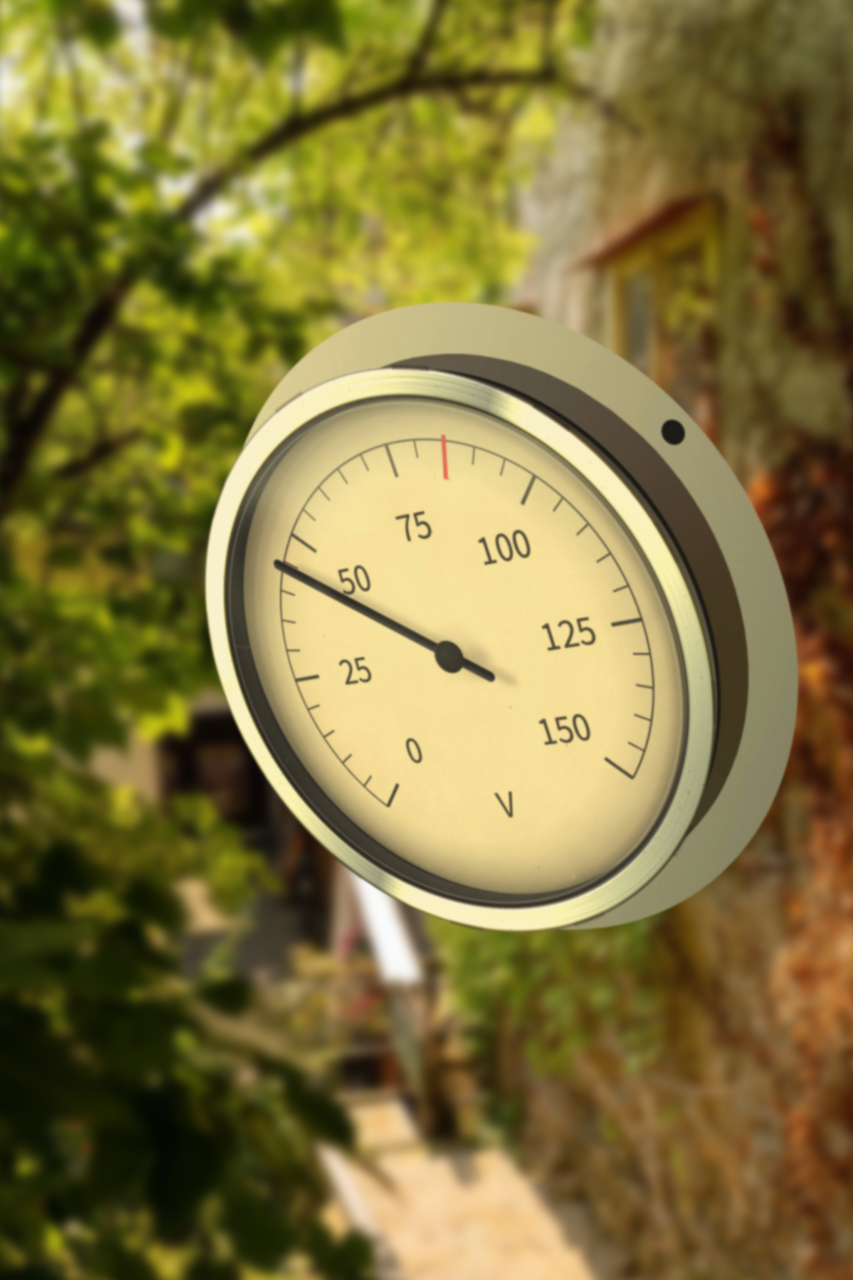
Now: 45
